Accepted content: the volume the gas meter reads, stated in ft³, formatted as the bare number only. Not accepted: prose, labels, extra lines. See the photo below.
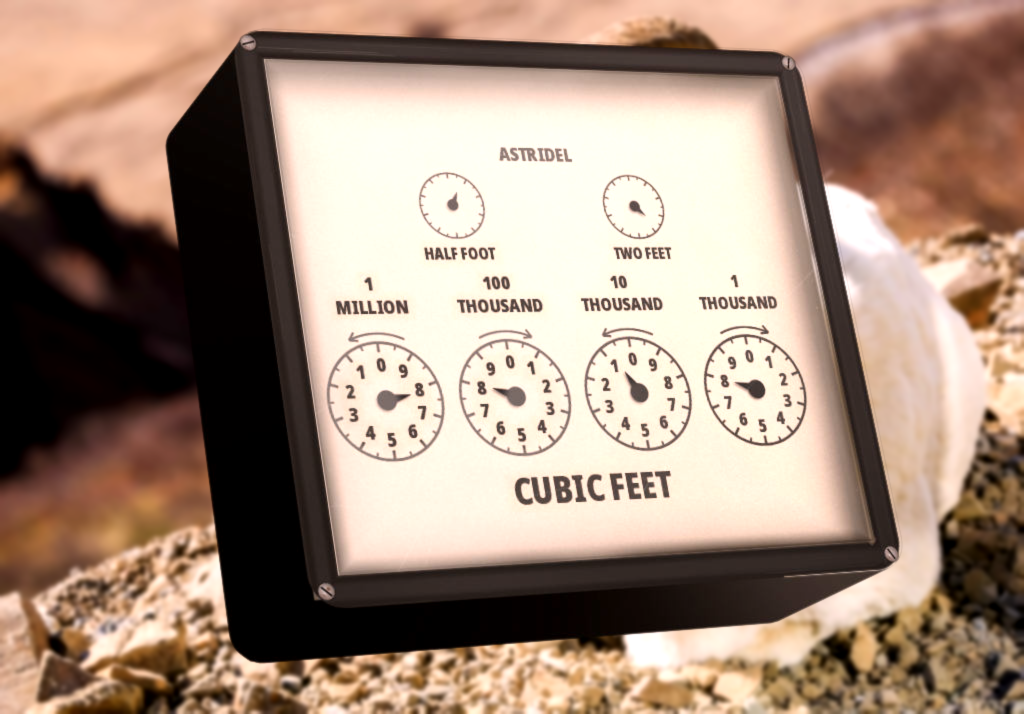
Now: 780800
